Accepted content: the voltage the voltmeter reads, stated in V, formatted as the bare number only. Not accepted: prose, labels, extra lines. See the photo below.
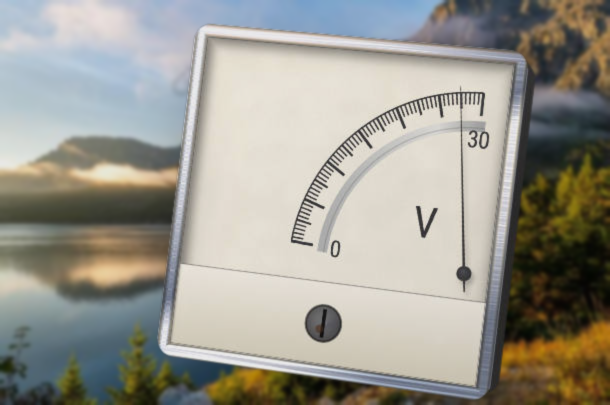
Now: 27.5
